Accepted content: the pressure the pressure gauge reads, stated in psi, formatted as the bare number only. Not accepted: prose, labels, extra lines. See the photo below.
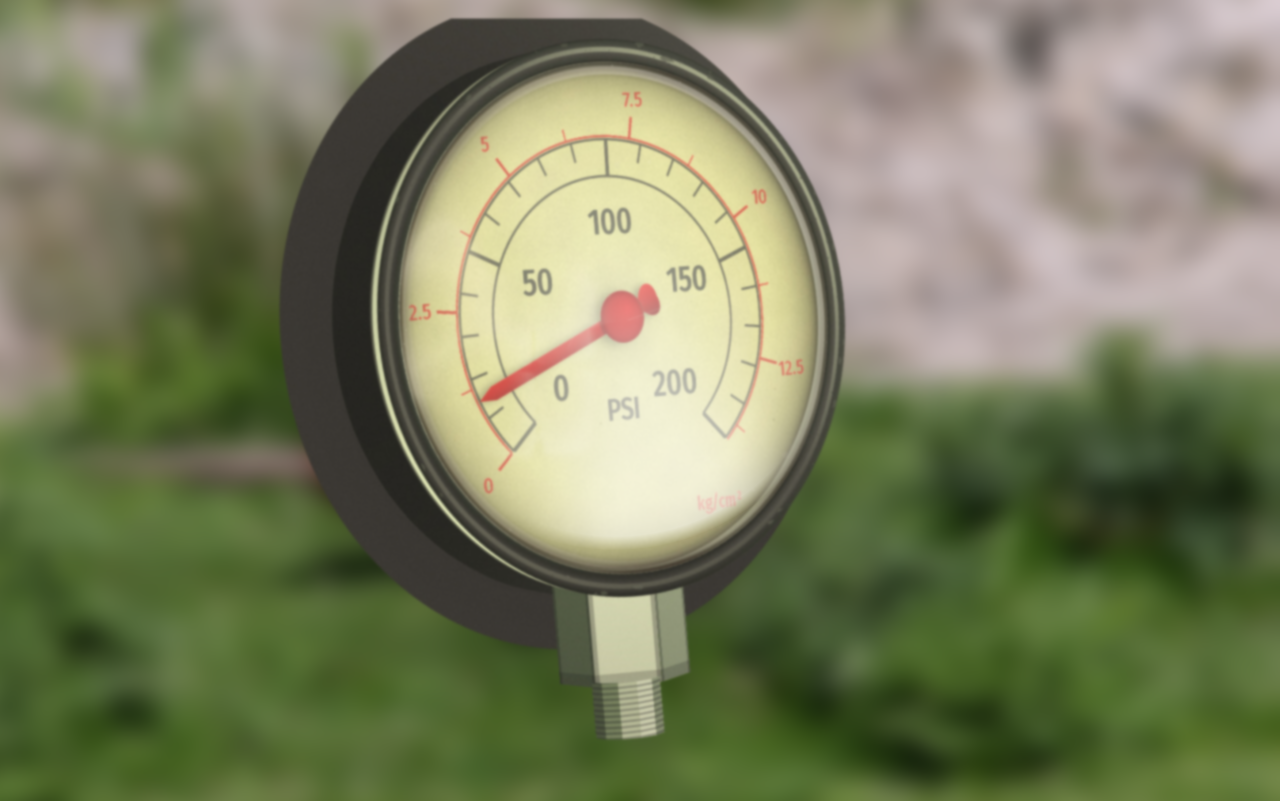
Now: 15
